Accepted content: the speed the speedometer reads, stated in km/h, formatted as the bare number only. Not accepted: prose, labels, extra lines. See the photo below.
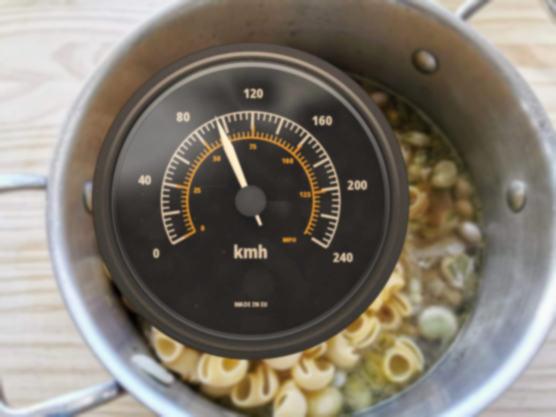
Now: 96
